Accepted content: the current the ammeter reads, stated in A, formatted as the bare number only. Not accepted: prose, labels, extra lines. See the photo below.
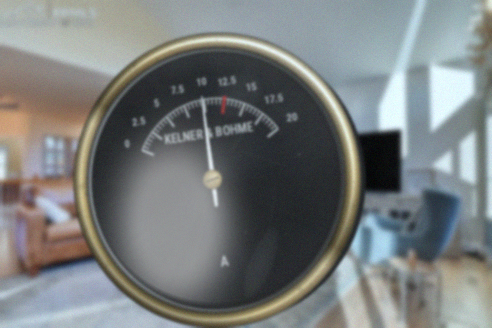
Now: 10
